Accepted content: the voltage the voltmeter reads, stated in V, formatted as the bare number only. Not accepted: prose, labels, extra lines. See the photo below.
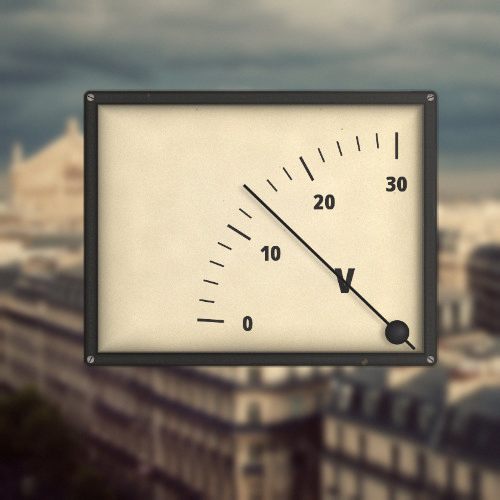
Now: 14
